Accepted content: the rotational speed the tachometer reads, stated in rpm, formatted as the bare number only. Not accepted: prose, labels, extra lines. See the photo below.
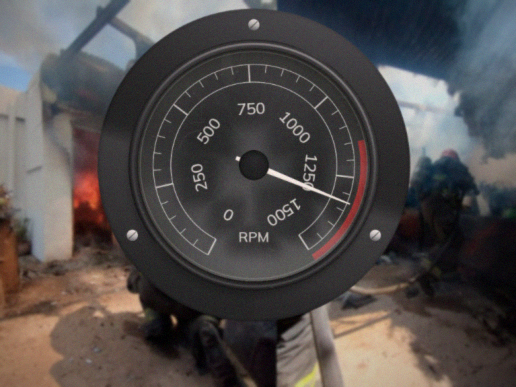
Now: 1325
